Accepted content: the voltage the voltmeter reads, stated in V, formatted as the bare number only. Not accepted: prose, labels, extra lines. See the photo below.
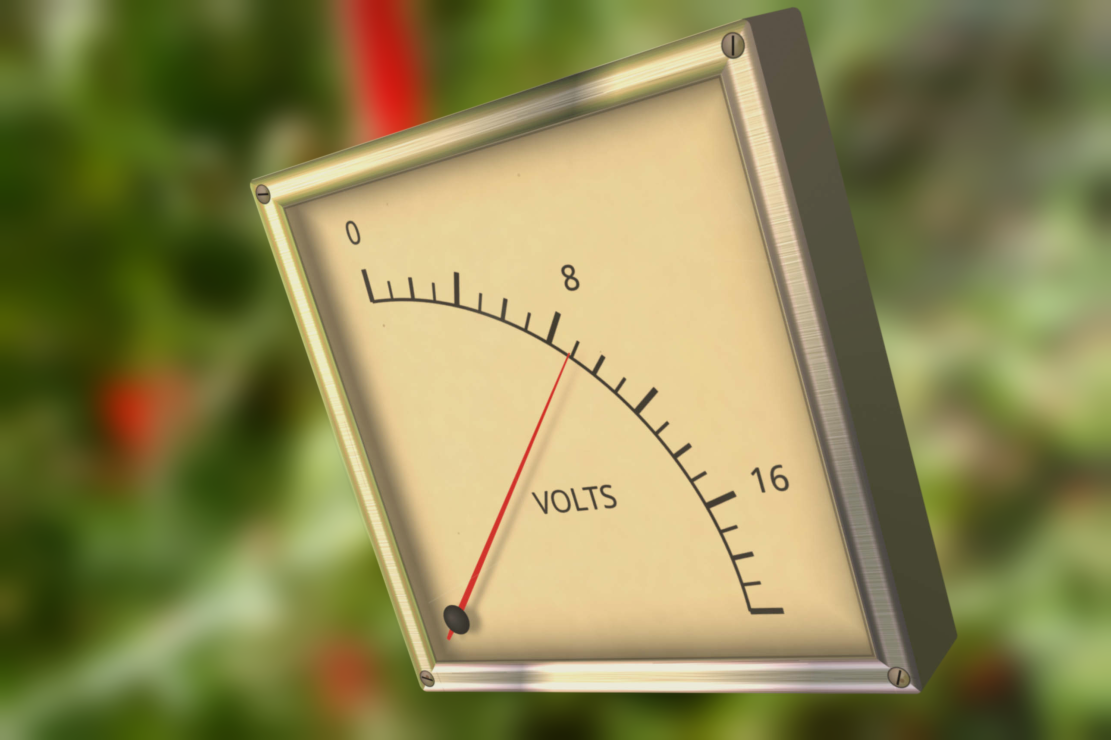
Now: 9
